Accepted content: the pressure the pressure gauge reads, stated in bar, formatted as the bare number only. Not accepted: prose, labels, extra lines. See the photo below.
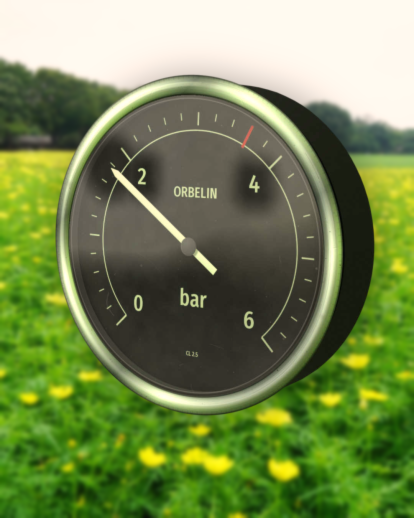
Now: 1.8
